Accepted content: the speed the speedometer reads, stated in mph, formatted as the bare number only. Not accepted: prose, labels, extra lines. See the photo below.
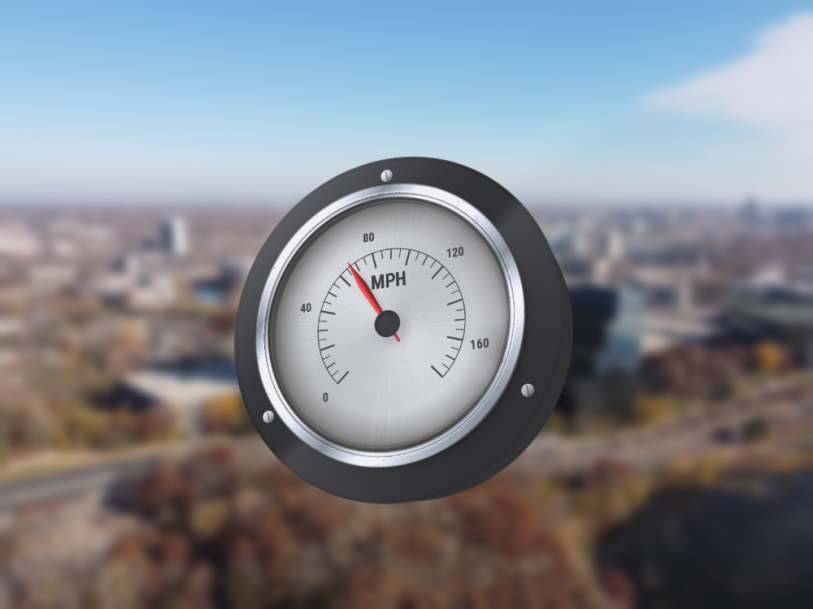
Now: 67.5
